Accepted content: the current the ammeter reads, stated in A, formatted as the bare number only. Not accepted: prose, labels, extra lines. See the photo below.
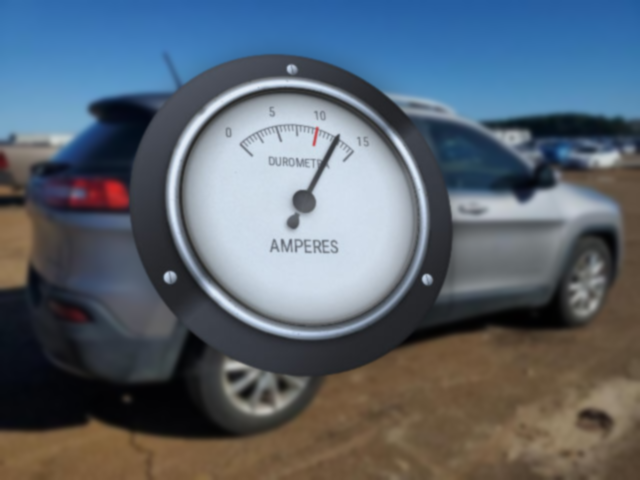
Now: 12.5
